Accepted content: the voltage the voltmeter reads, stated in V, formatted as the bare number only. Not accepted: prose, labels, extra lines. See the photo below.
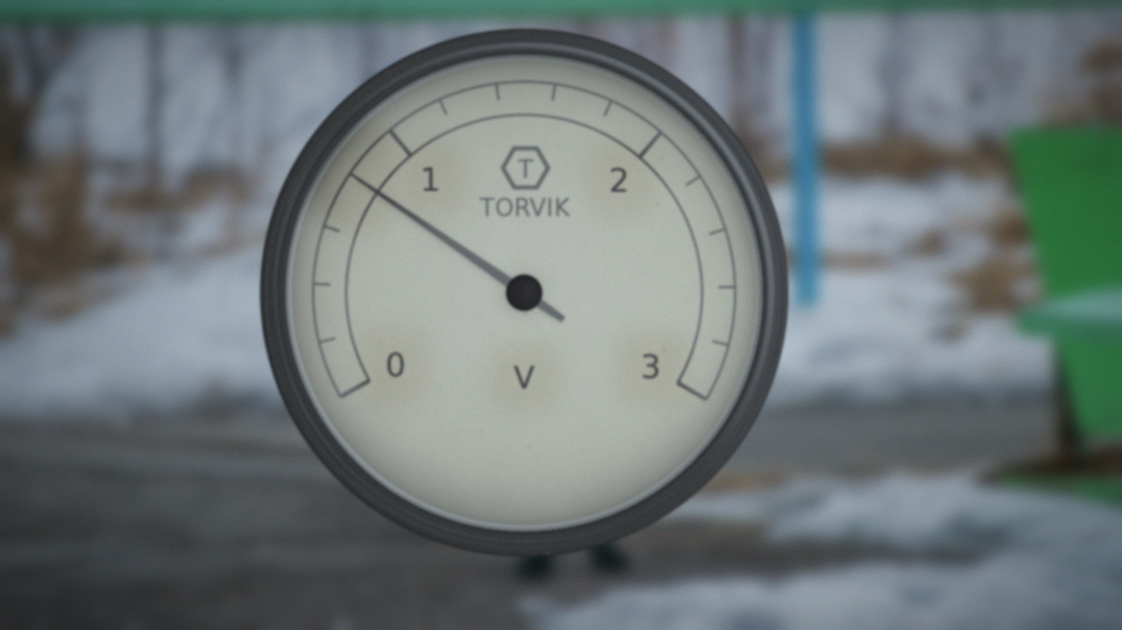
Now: 0.8
